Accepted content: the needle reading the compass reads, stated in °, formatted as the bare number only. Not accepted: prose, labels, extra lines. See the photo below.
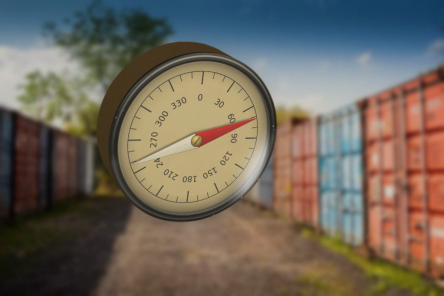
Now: 70
